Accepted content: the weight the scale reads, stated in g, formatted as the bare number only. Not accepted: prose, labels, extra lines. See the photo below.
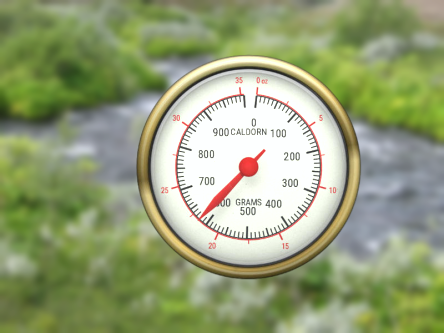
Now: 620
